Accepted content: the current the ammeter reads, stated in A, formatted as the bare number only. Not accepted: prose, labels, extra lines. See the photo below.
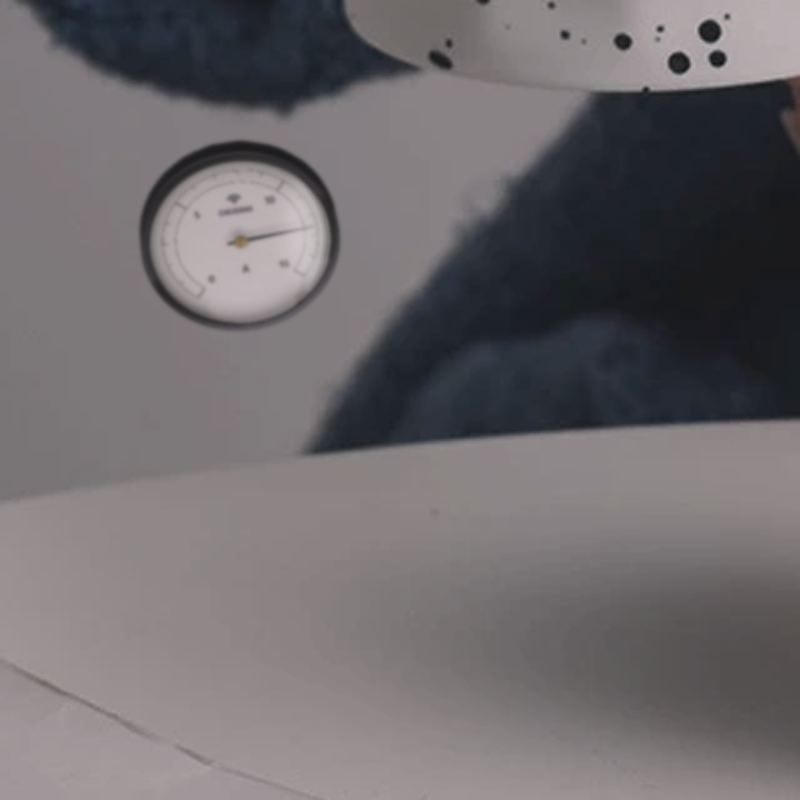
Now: 12.5
